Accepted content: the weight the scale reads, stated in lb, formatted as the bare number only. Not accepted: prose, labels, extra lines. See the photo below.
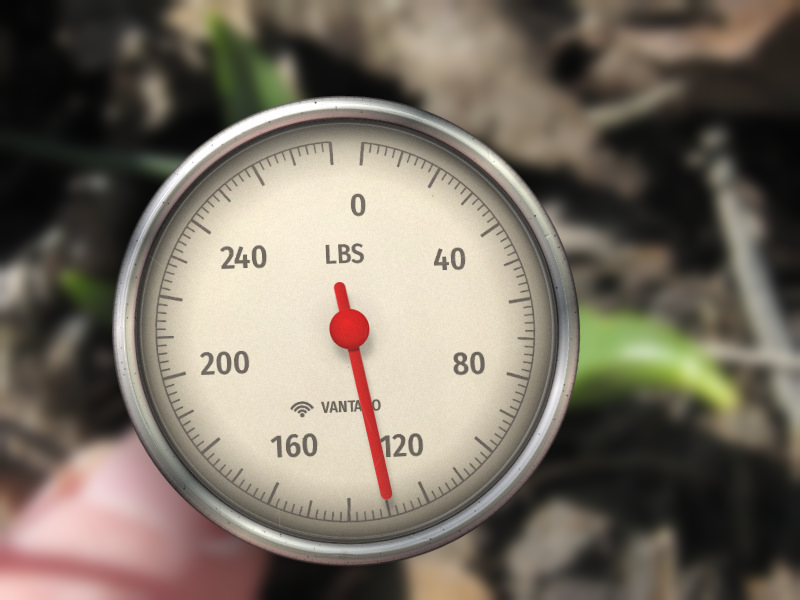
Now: 130
